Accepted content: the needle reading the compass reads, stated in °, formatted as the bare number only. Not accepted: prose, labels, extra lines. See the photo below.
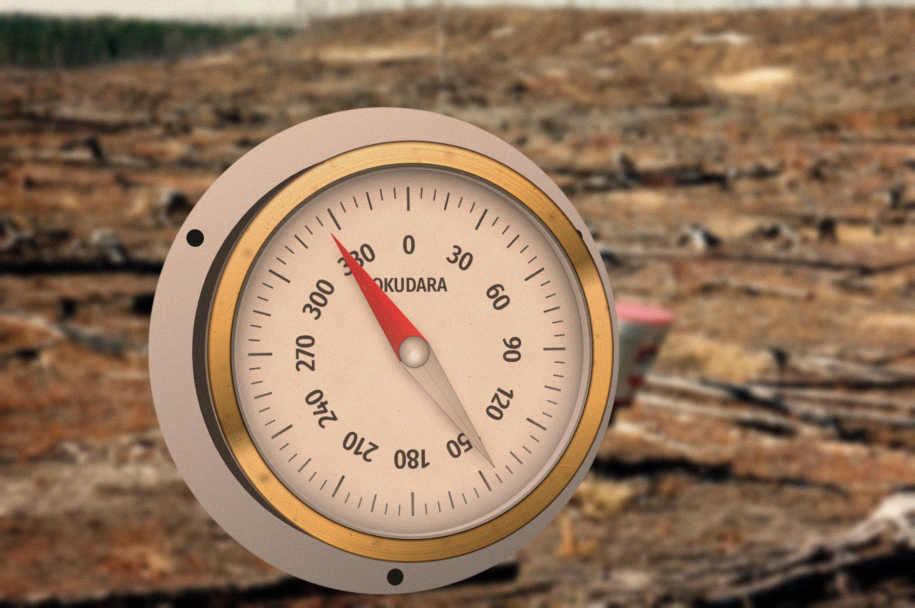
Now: 325
